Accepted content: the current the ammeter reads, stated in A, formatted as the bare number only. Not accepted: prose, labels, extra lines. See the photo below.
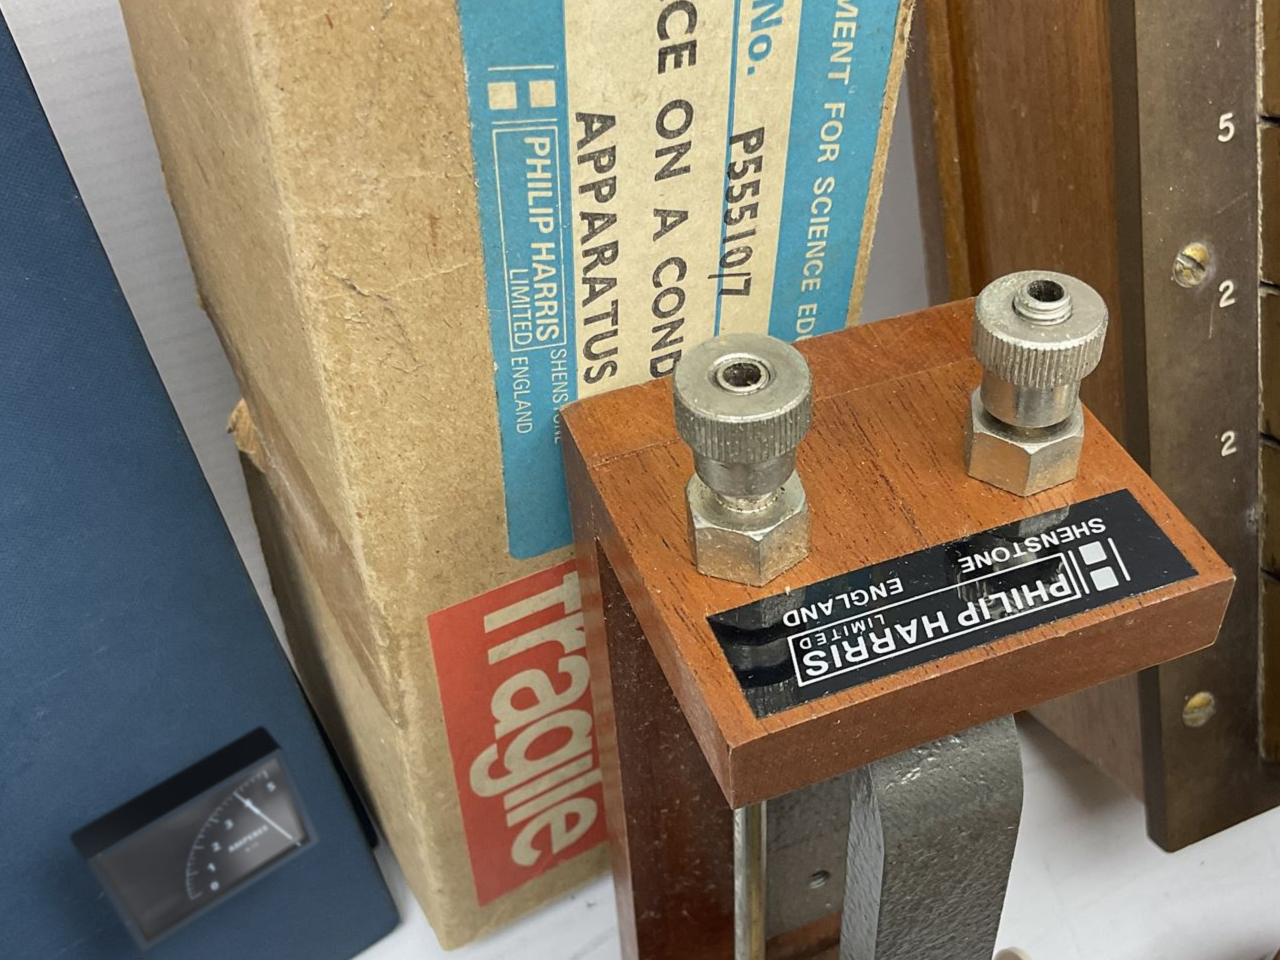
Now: 4
